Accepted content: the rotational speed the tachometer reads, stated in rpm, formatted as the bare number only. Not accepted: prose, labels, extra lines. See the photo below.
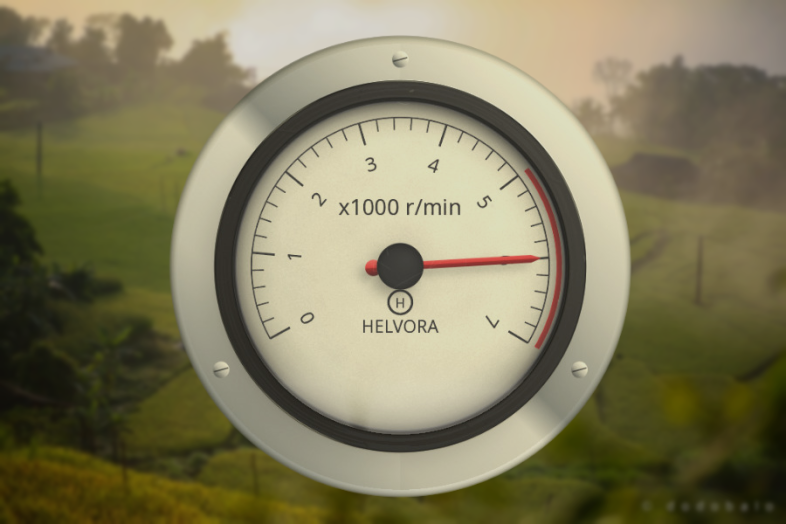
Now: 6000
